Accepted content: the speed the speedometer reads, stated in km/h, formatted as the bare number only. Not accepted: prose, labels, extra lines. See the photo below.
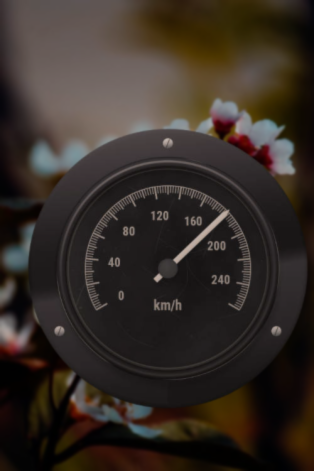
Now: 180
